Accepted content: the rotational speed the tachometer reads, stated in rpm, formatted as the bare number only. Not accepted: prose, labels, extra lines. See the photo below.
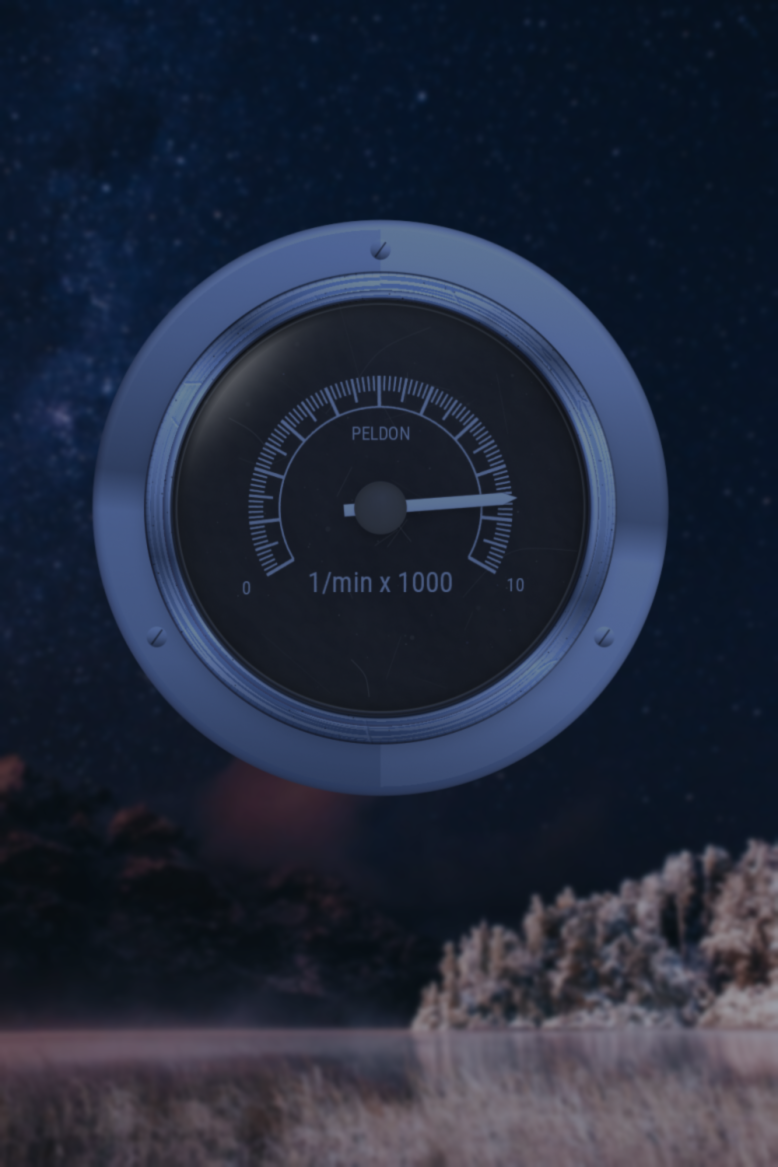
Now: 8600
